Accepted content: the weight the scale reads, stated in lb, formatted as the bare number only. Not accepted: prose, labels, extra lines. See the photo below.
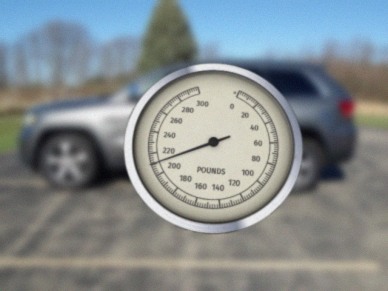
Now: 210
